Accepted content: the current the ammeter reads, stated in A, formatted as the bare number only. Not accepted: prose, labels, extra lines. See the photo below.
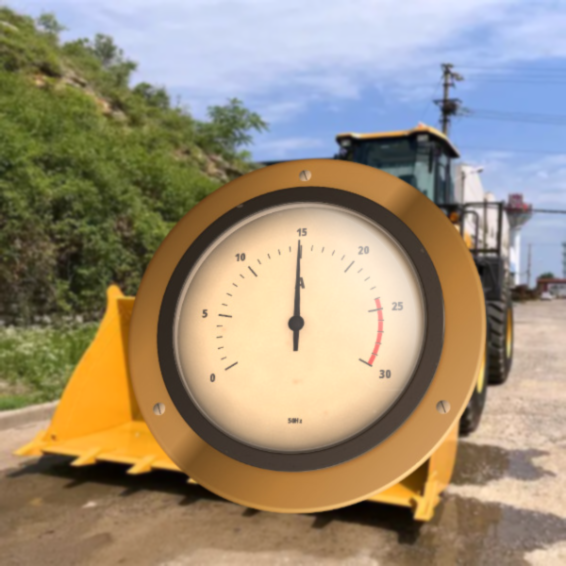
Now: 15
